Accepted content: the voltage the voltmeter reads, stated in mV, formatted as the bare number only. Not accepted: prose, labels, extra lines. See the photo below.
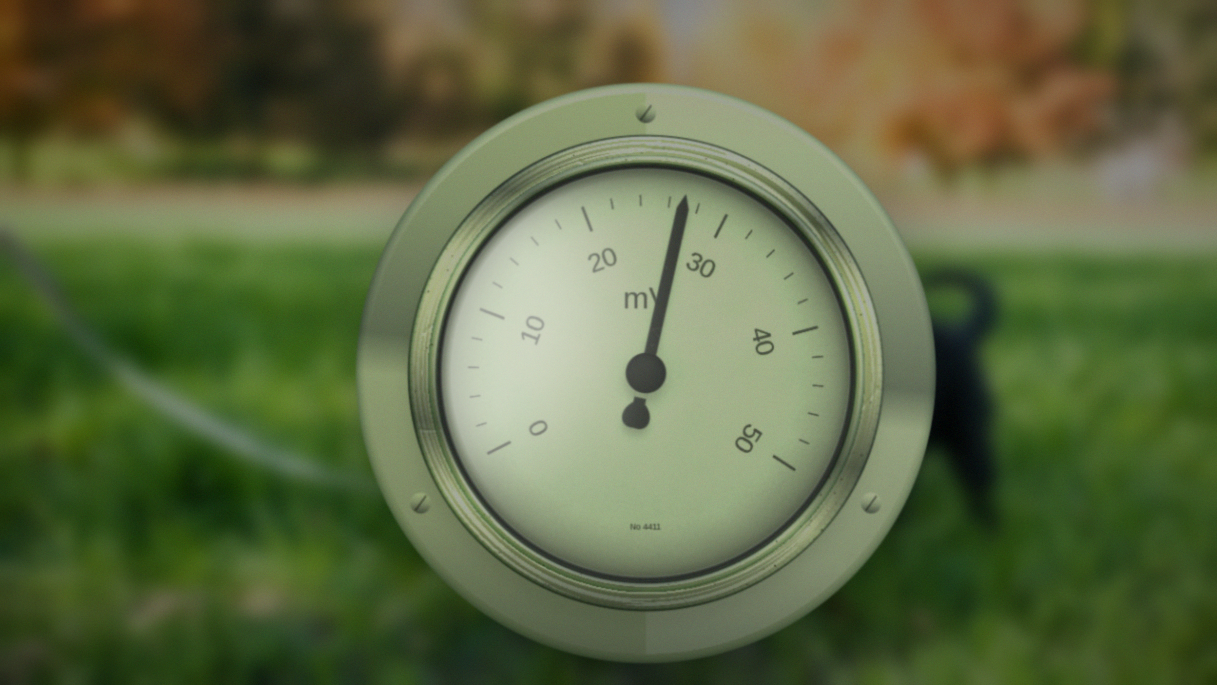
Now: 27
